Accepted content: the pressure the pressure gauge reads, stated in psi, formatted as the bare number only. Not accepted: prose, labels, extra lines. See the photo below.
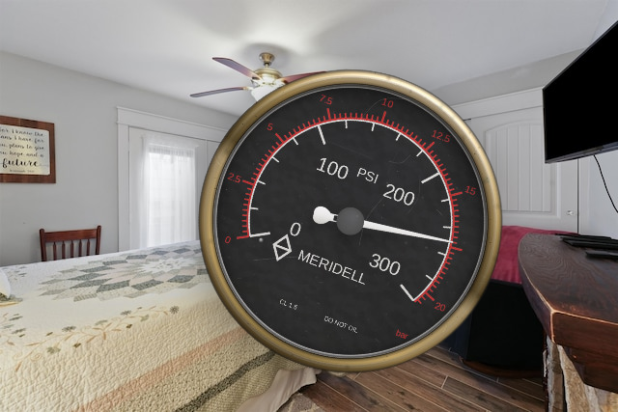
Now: 250
